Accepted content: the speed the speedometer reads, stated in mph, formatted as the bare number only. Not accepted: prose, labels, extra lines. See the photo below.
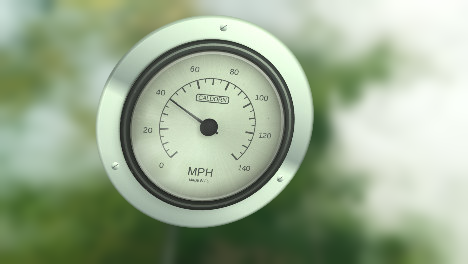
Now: 40
